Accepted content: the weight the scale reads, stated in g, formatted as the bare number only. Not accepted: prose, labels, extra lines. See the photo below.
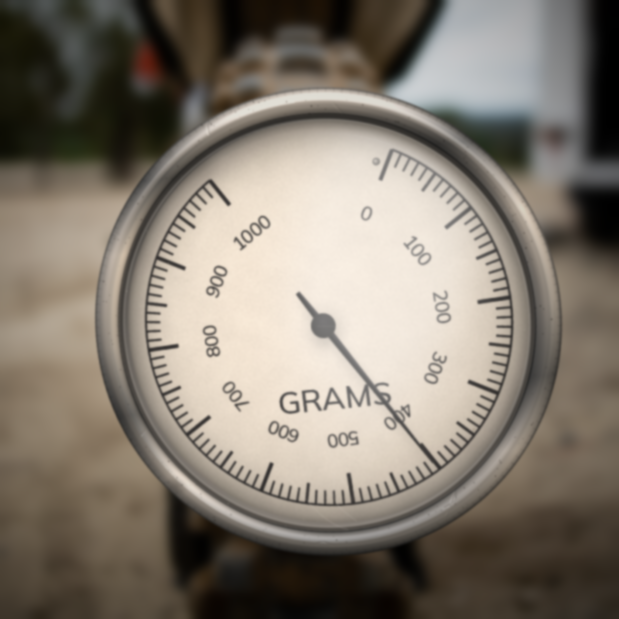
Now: 400
